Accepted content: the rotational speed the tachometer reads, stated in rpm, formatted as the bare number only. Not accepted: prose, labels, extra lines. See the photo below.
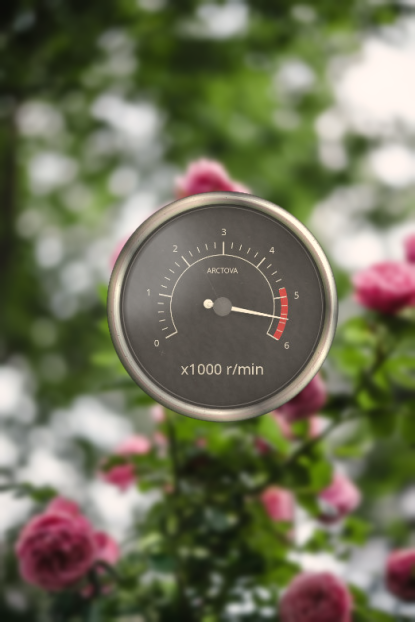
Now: 5500
